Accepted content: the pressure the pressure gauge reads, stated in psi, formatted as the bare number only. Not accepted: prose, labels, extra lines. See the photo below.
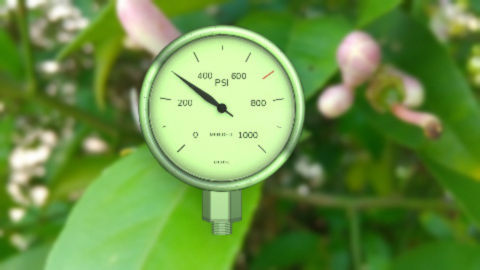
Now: 300
